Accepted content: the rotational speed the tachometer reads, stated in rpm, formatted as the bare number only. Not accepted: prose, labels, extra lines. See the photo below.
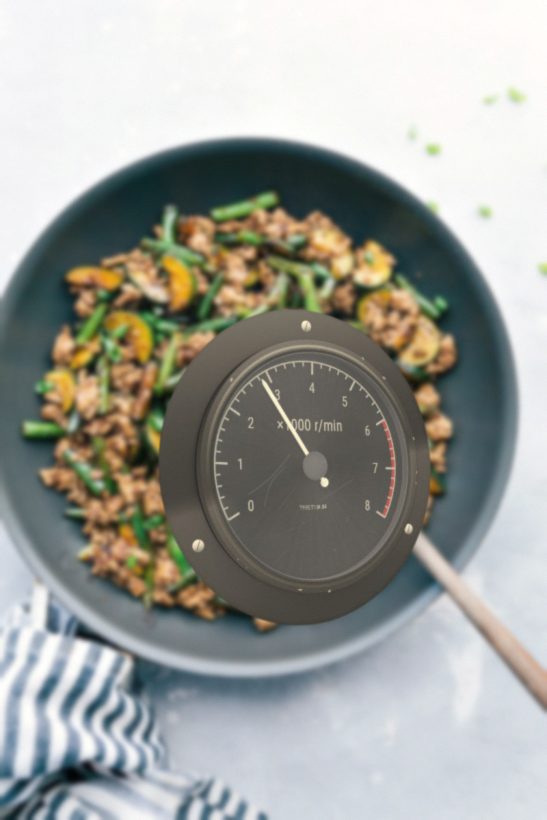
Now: 2800
